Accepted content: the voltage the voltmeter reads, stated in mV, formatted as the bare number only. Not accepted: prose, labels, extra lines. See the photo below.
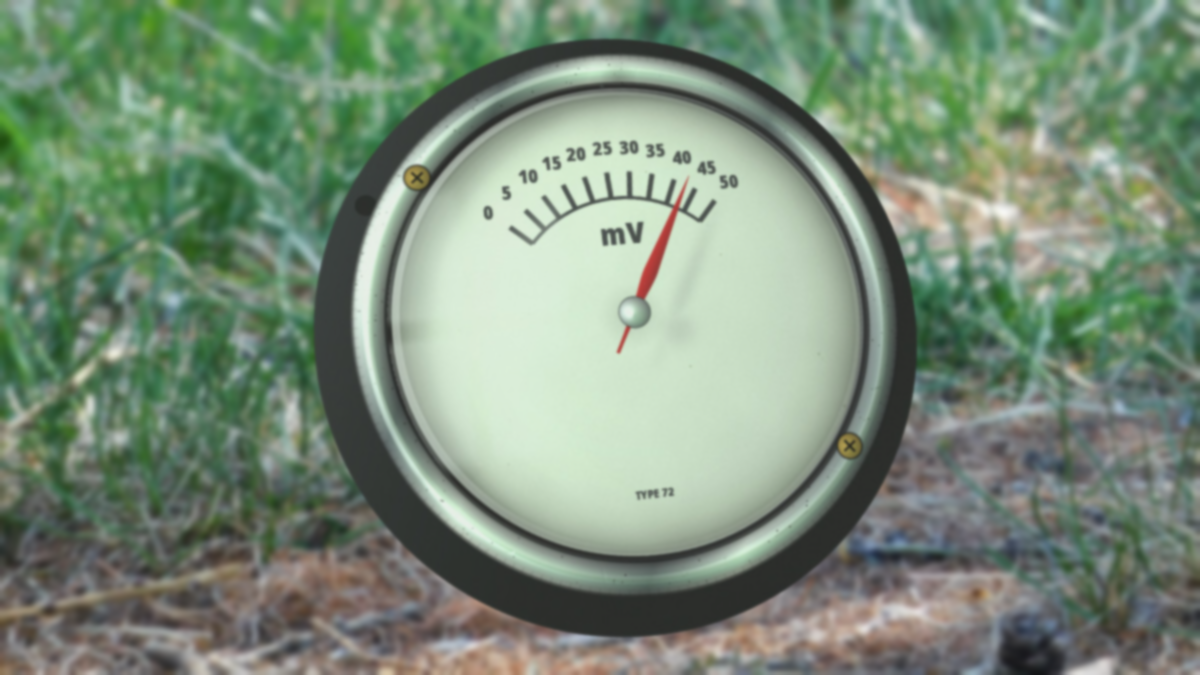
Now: 42.5
